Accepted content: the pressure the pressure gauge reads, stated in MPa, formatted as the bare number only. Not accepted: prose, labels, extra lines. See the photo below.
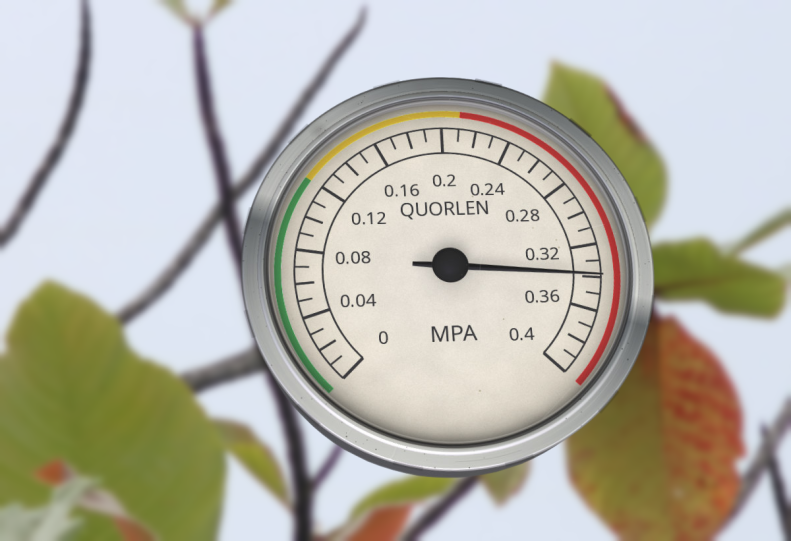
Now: 0.34
